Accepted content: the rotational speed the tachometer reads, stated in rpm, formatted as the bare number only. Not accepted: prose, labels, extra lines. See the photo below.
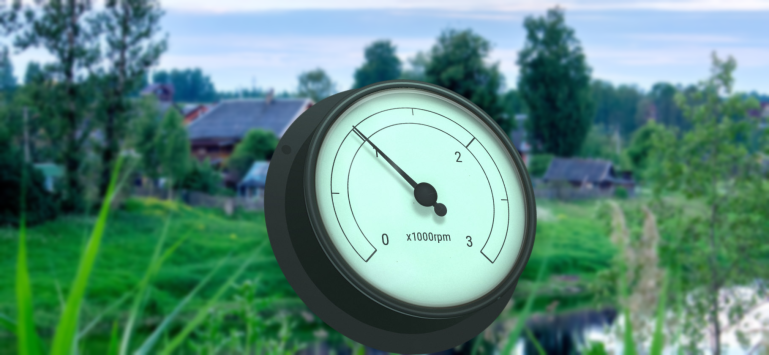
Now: 1000
